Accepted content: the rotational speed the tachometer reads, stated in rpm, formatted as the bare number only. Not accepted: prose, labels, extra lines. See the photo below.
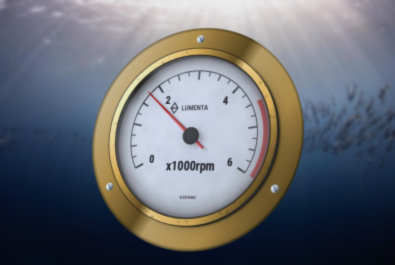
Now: 1750
